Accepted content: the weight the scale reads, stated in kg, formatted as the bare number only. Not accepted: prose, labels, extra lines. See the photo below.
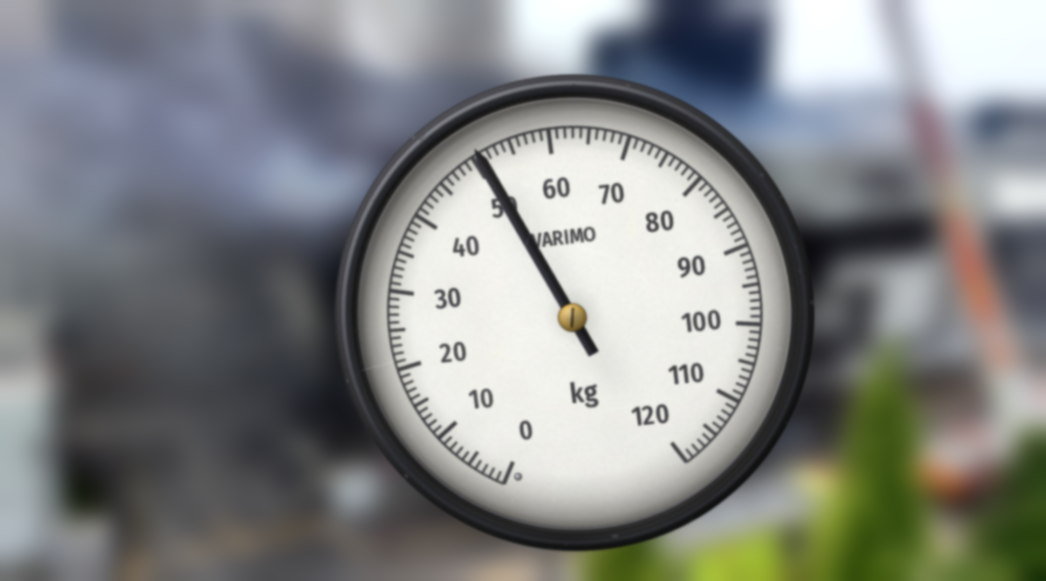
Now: 51
